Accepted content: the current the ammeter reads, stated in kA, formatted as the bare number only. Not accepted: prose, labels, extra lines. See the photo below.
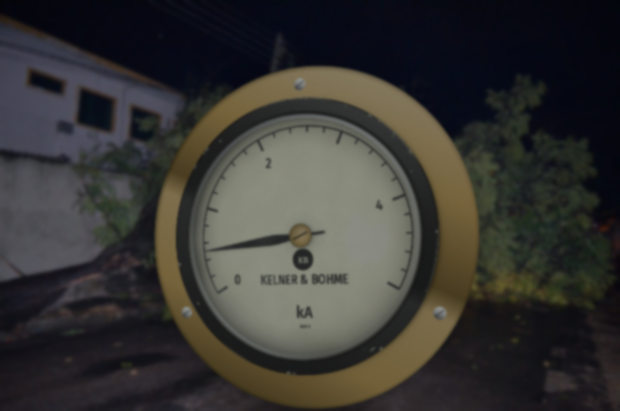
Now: 0.5
